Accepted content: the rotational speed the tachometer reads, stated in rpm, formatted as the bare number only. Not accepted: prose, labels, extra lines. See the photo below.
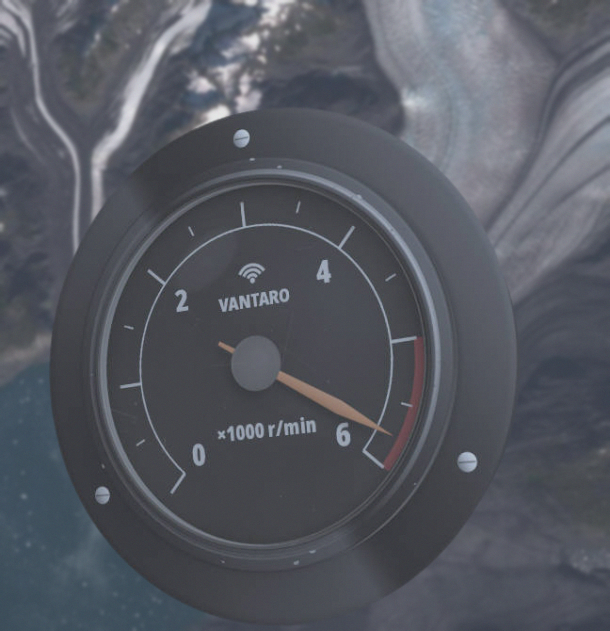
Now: 5750
